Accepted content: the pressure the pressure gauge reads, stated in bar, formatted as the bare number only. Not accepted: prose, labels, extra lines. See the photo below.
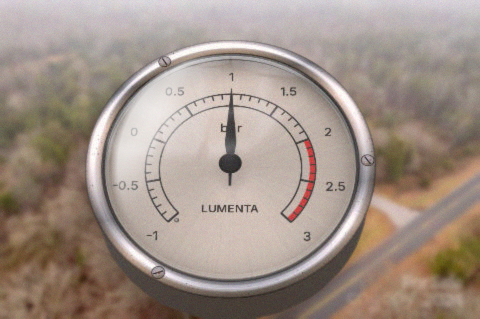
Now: 1
